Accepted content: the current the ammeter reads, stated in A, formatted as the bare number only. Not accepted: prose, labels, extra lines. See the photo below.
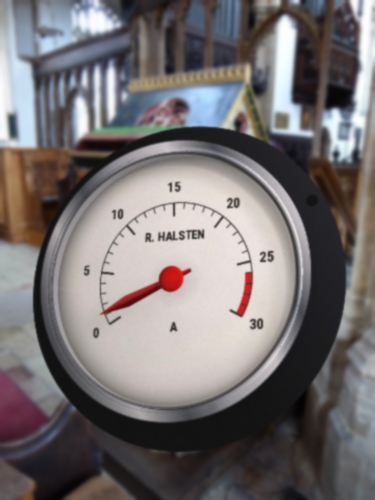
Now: 1
